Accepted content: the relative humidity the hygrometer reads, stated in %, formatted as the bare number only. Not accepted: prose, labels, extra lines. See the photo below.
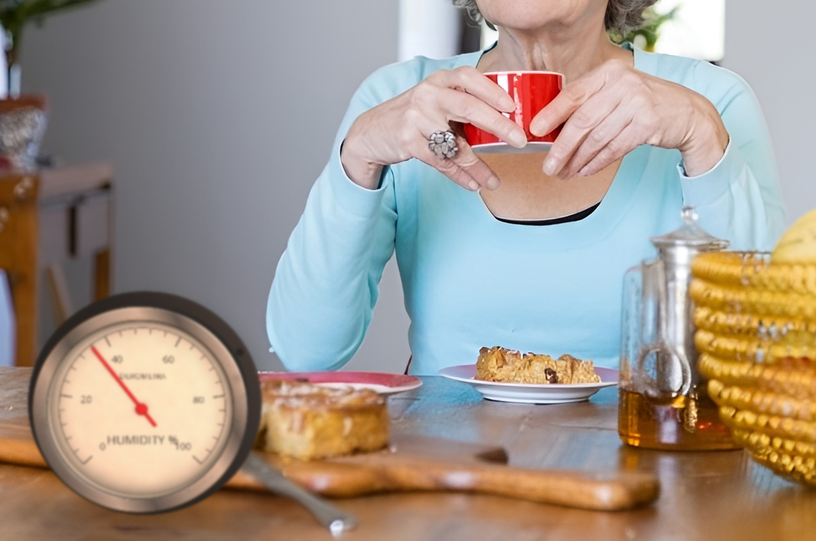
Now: 36
